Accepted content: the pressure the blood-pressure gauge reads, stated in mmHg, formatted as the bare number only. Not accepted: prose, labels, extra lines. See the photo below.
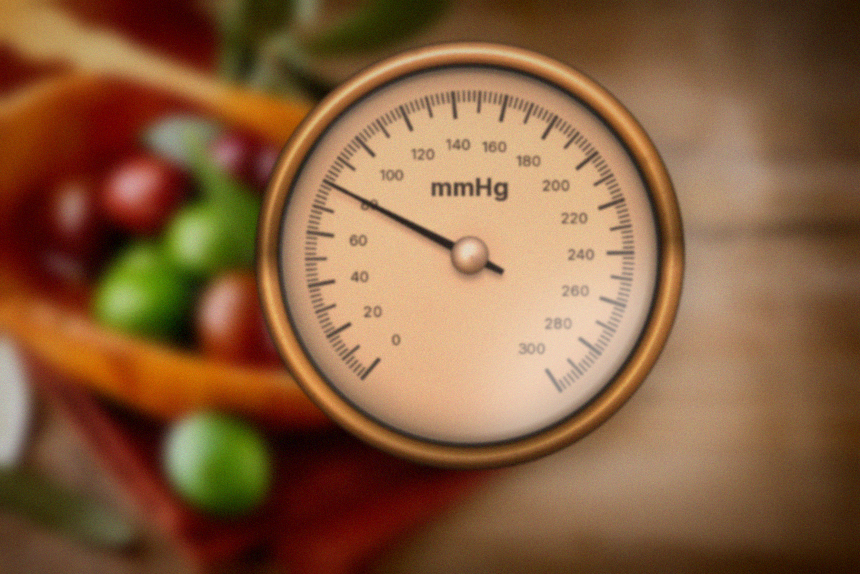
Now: 80
